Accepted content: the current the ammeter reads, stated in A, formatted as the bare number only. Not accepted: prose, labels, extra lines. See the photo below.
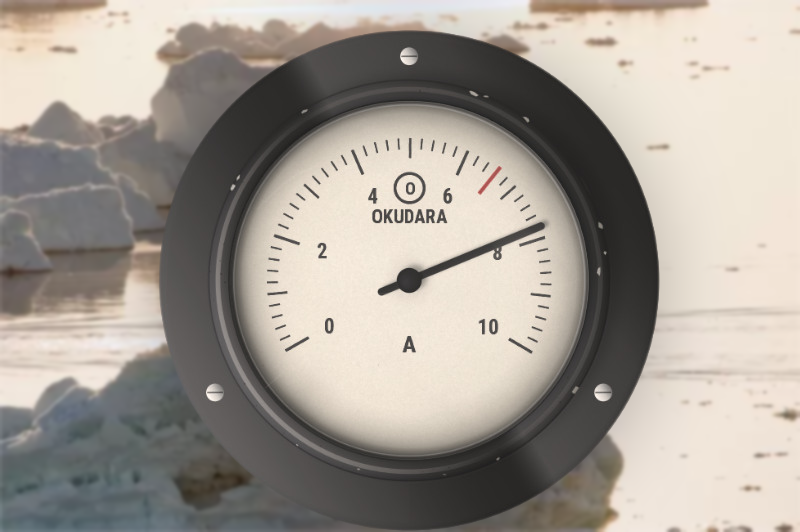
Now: 7.8
